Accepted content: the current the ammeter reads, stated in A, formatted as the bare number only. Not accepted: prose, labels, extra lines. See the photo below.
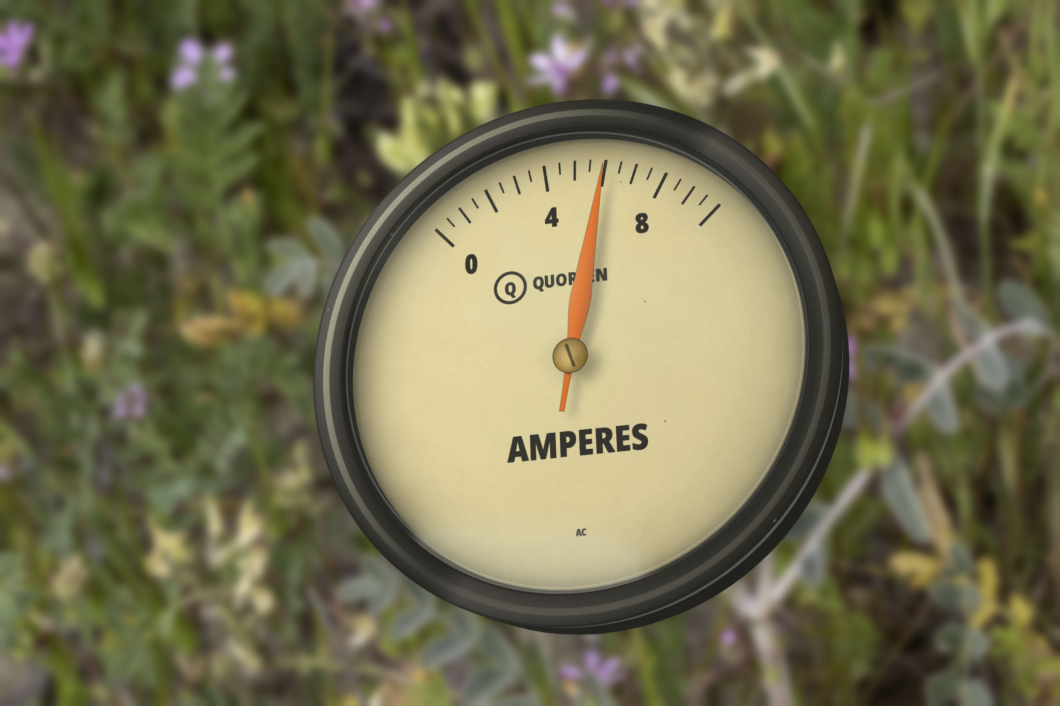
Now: 6
